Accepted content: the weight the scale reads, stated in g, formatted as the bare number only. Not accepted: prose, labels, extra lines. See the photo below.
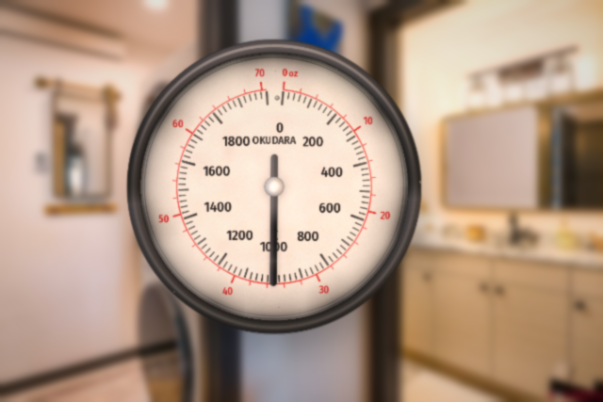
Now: 1000
